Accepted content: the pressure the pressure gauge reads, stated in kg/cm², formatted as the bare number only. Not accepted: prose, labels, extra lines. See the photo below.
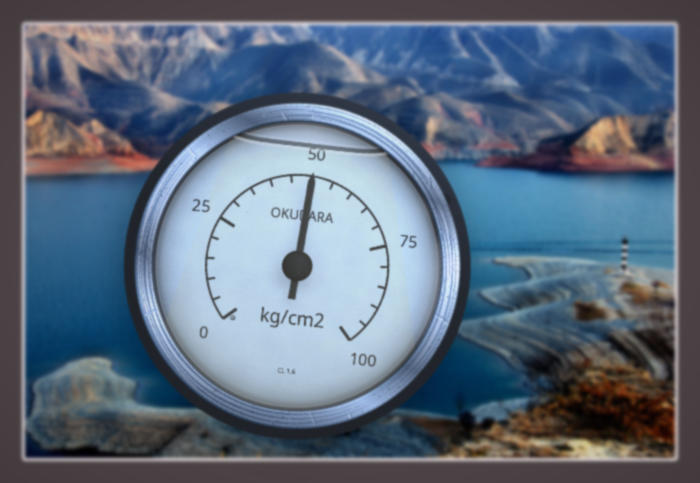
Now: 50
